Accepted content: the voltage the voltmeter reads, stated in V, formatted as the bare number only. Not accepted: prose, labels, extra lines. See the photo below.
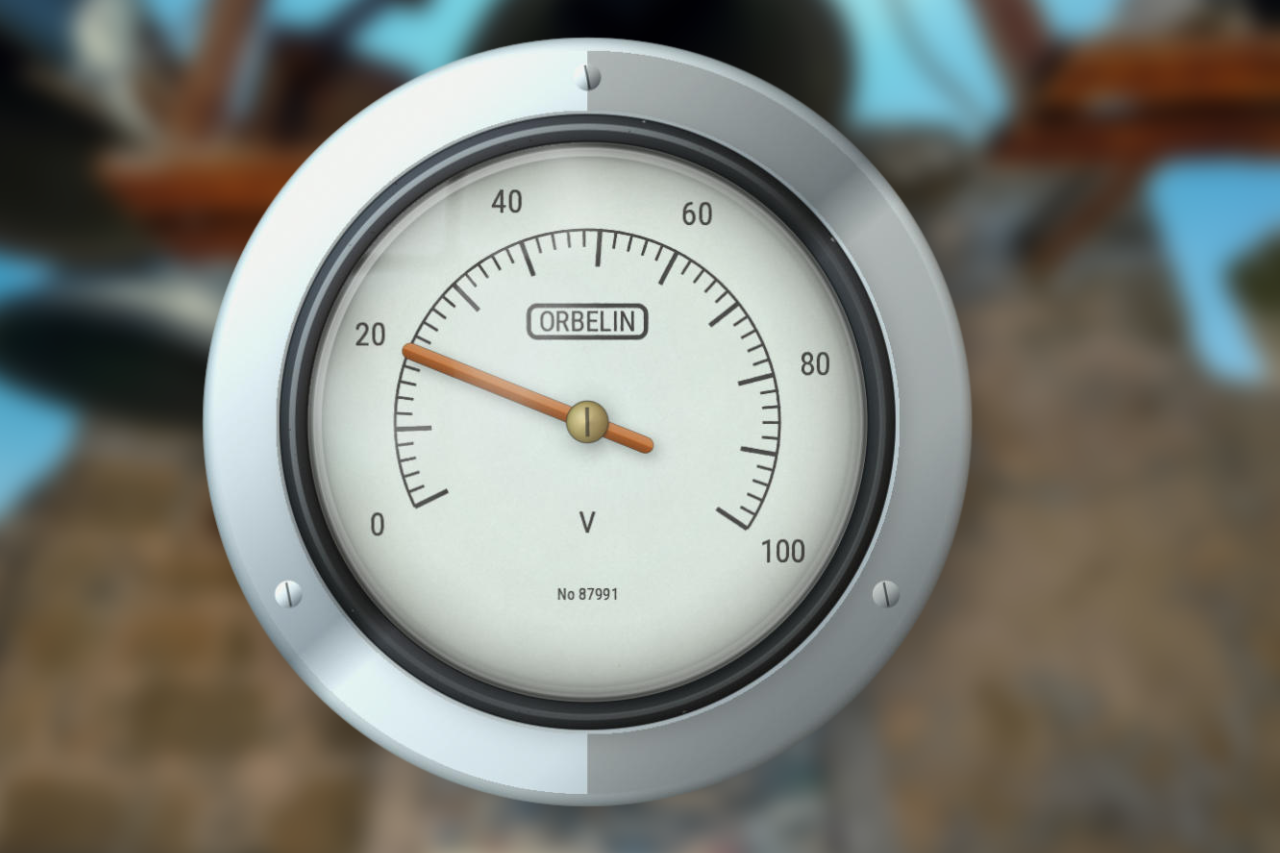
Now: 20
